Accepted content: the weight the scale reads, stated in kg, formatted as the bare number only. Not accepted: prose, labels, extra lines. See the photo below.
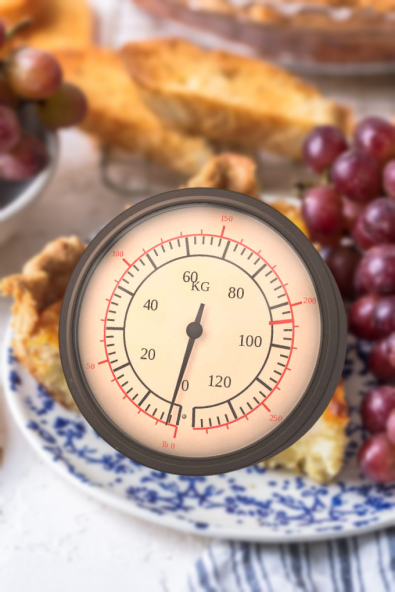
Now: 2
